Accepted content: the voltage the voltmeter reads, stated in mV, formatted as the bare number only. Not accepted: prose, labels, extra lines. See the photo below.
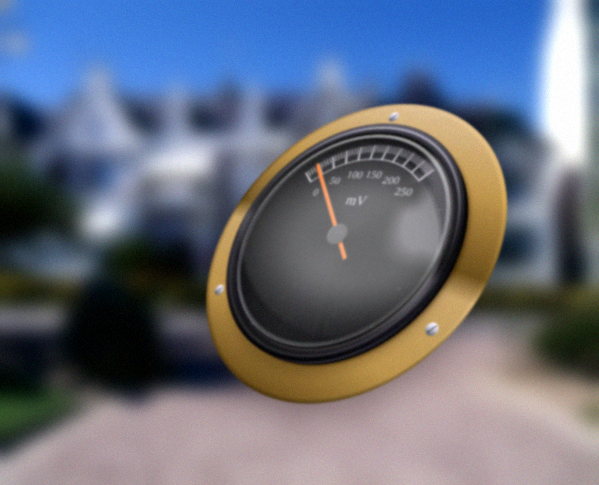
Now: 25
